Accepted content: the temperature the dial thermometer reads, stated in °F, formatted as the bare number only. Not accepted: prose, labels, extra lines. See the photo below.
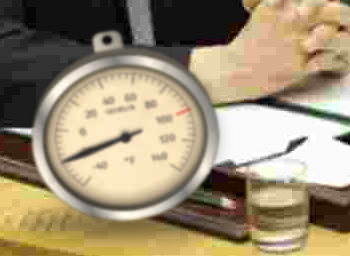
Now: -20
